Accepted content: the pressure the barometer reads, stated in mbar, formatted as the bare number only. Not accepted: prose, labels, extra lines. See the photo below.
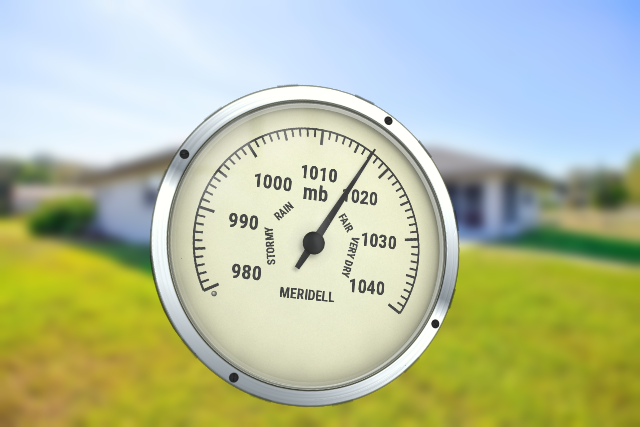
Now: 1017
